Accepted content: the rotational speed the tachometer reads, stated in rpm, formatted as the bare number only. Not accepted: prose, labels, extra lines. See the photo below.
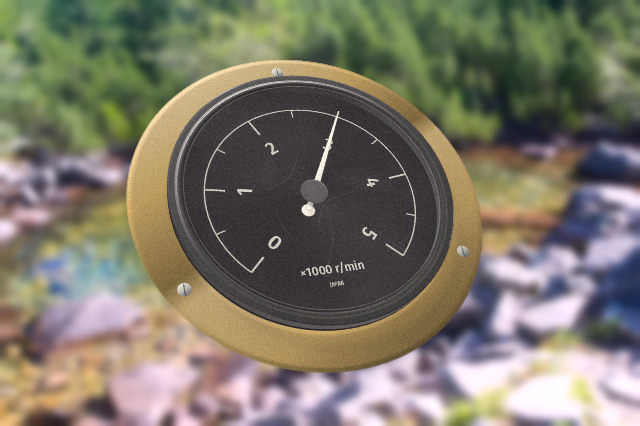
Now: 3000
